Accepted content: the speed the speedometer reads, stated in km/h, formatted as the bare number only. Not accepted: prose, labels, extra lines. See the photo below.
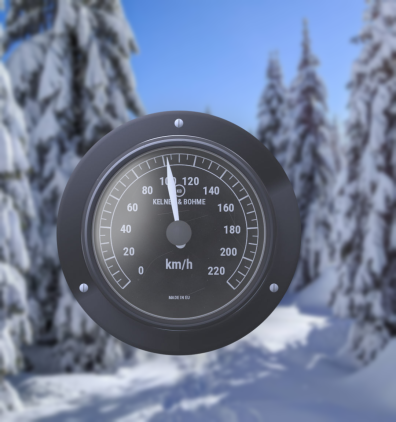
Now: 102.5
